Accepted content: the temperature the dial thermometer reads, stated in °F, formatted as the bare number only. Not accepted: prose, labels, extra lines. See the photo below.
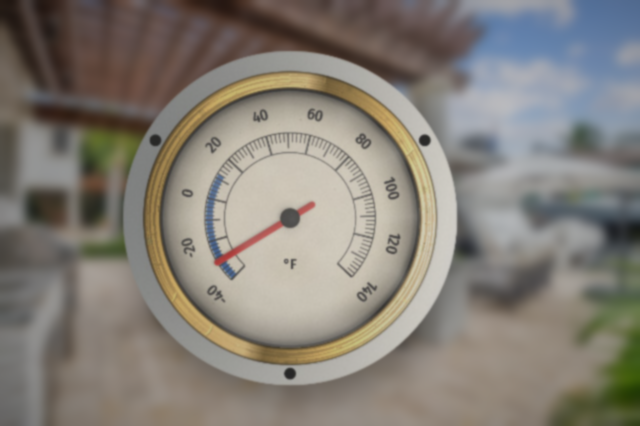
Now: -30
